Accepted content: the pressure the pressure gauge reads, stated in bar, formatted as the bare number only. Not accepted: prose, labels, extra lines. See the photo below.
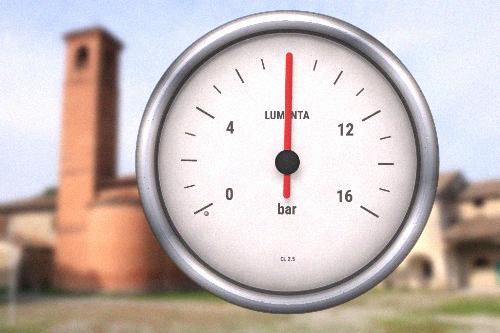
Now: 8
